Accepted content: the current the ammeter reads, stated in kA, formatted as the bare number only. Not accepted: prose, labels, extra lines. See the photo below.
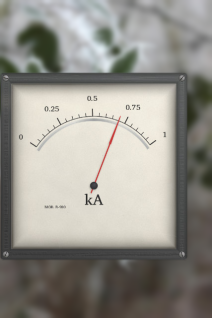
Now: 0.7
